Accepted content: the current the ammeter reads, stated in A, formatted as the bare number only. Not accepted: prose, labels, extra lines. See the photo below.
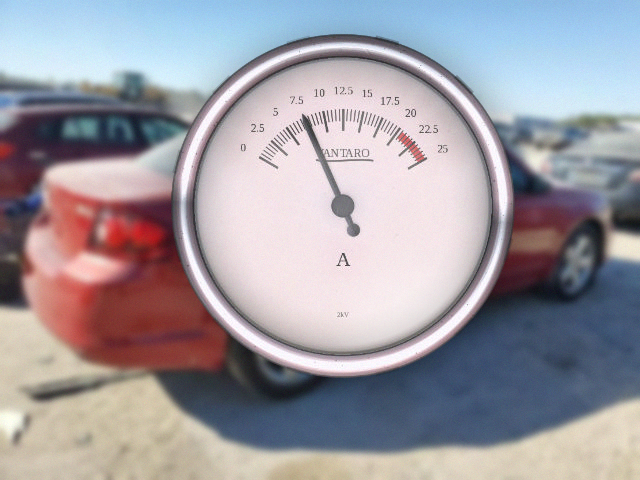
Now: 7.5
